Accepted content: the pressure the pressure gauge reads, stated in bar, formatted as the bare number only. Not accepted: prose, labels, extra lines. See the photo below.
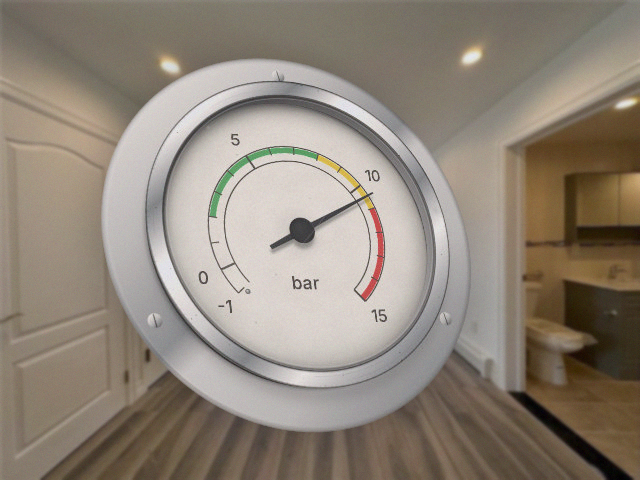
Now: 10.5
